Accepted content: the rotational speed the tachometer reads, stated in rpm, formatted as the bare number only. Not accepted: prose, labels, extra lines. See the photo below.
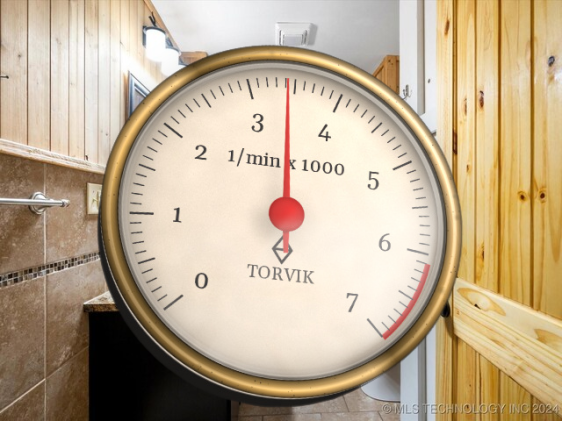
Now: 3400
